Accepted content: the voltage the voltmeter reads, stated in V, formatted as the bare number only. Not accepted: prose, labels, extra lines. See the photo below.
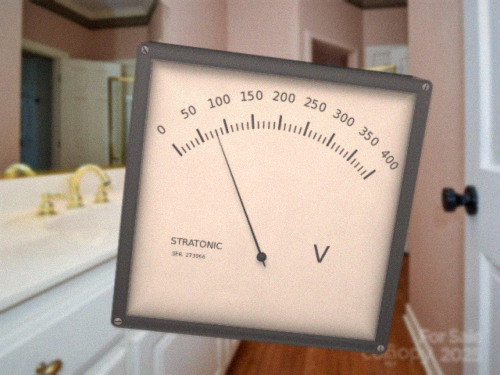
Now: 80
